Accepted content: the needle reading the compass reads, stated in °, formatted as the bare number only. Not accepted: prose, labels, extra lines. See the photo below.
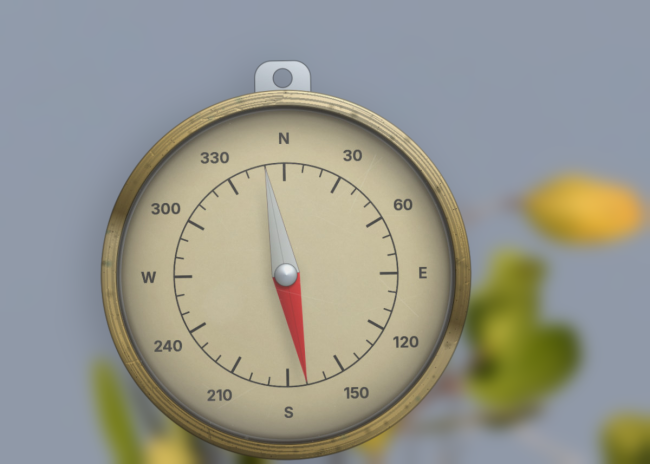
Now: 170
